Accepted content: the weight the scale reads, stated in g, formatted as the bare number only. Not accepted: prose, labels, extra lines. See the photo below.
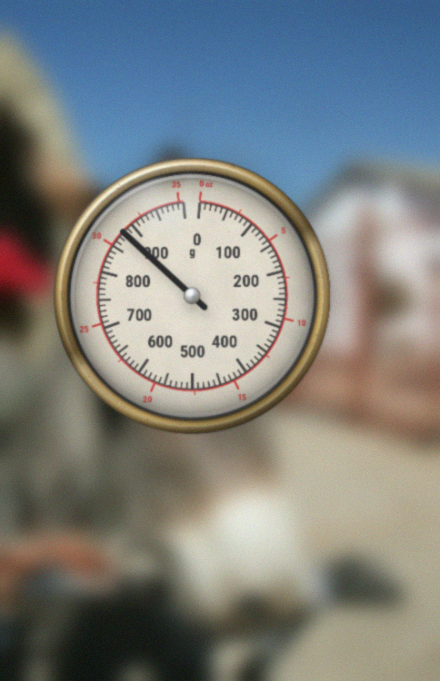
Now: 880
